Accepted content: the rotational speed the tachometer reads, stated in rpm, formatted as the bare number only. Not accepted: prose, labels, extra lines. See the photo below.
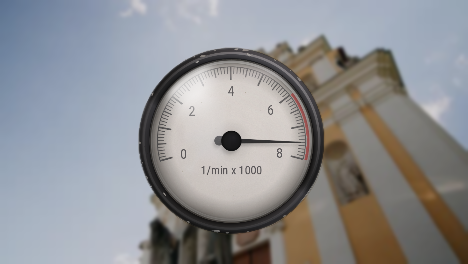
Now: 7500
